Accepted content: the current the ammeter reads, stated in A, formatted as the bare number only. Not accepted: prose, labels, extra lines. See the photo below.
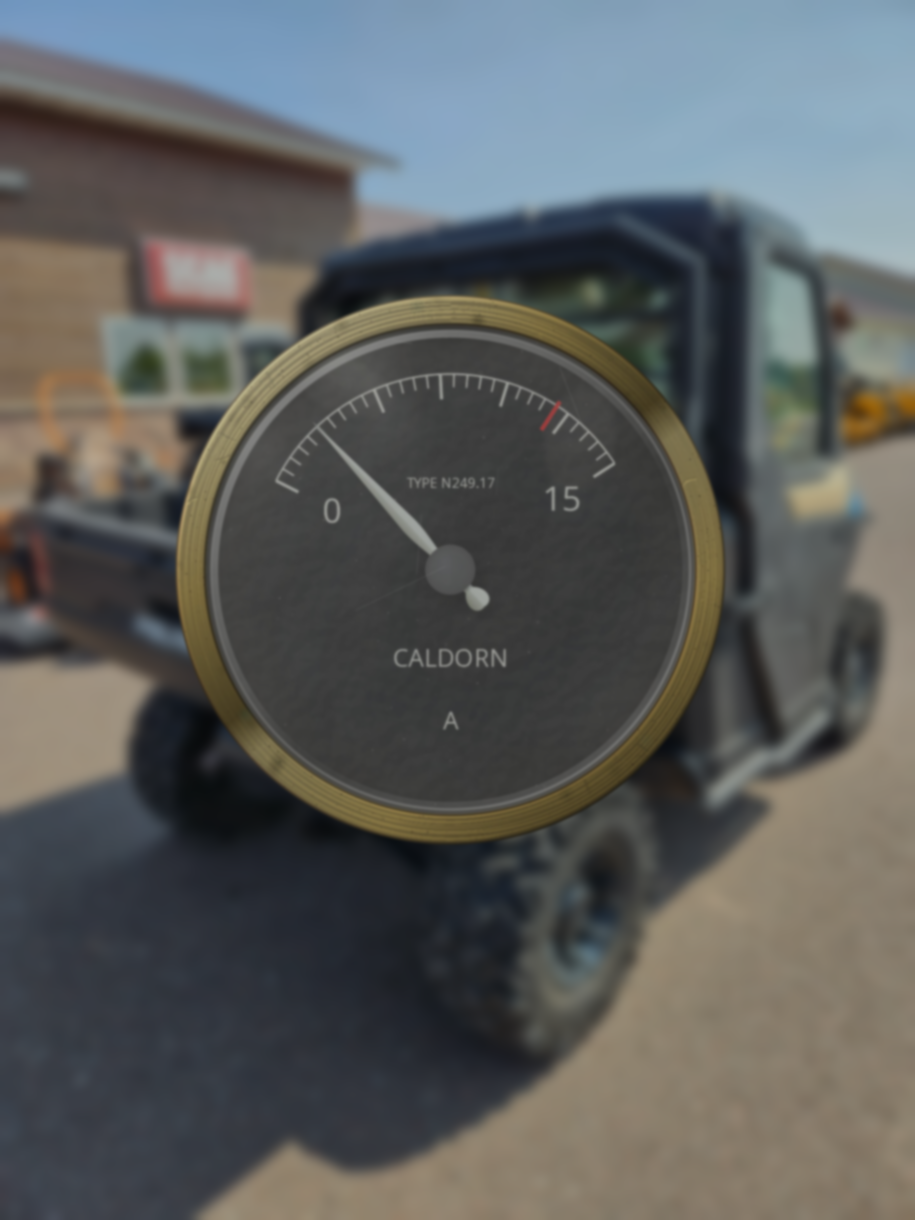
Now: 2.5
